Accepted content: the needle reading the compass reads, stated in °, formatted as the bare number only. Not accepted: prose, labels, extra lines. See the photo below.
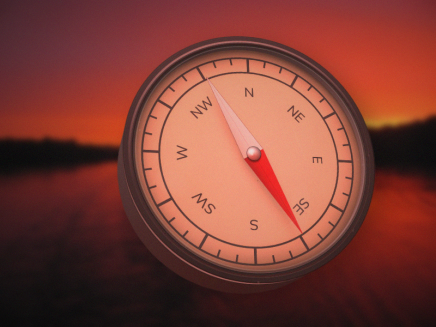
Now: 150
